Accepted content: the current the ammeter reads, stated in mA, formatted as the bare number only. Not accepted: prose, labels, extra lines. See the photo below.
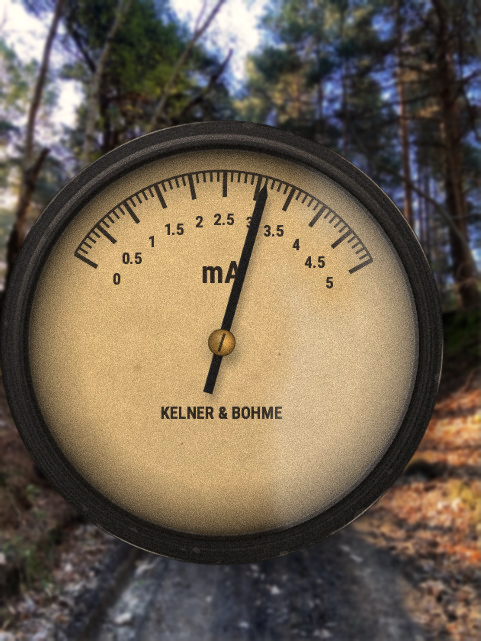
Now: 3.1
